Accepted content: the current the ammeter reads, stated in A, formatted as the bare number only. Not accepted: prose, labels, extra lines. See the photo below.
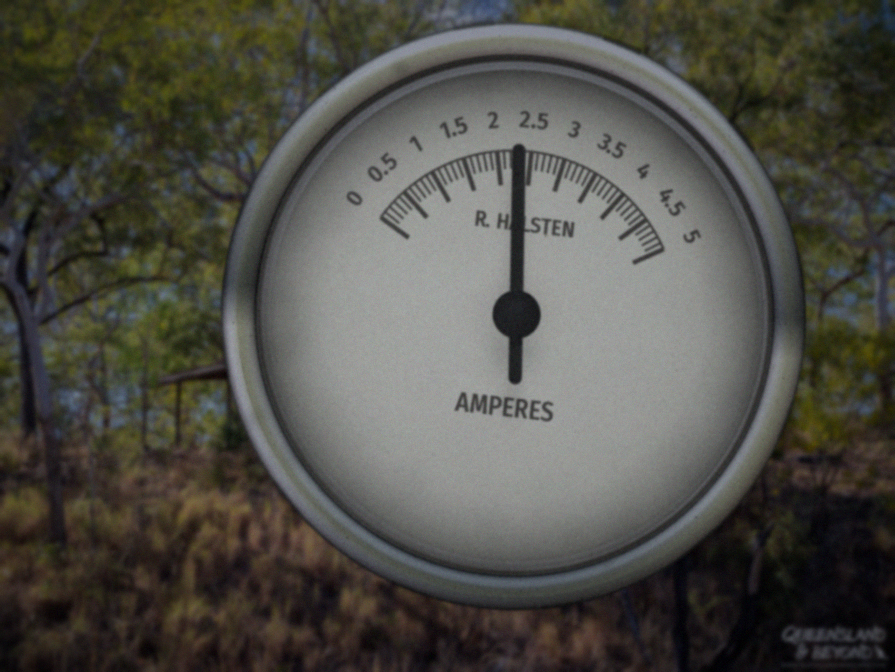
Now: 2.3
